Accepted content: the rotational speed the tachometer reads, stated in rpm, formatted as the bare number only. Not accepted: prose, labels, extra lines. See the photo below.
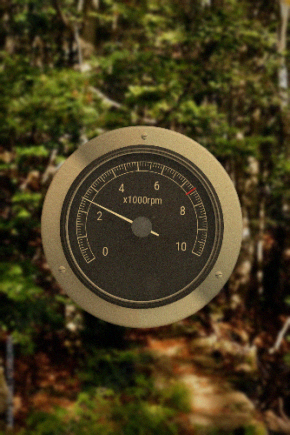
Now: 2500
